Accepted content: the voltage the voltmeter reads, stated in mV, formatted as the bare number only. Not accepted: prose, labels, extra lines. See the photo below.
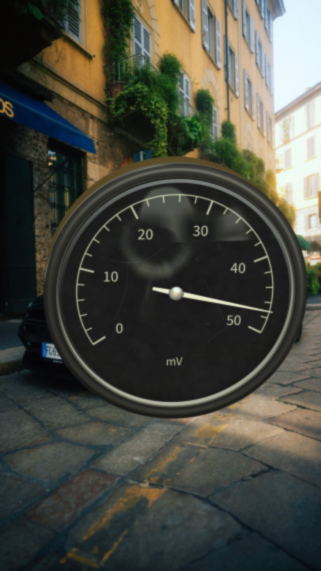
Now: 47
